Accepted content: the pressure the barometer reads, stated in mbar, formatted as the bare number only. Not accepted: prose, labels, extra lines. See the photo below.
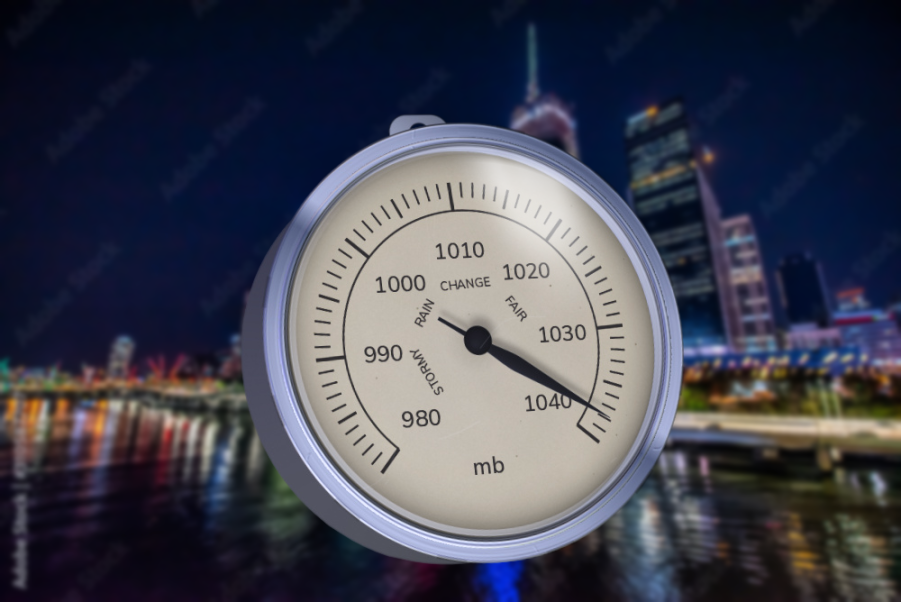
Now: 1038
